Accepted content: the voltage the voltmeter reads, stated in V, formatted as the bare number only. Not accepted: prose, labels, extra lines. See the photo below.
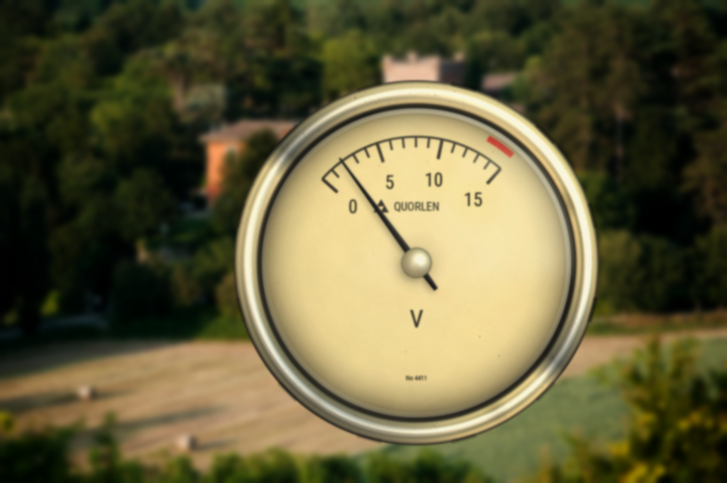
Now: 2
